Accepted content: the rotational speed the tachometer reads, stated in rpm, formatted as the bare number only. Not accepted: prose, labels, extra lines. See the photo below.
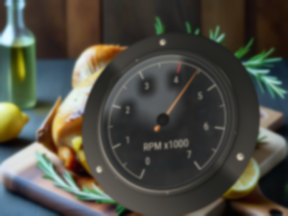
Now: 4500
